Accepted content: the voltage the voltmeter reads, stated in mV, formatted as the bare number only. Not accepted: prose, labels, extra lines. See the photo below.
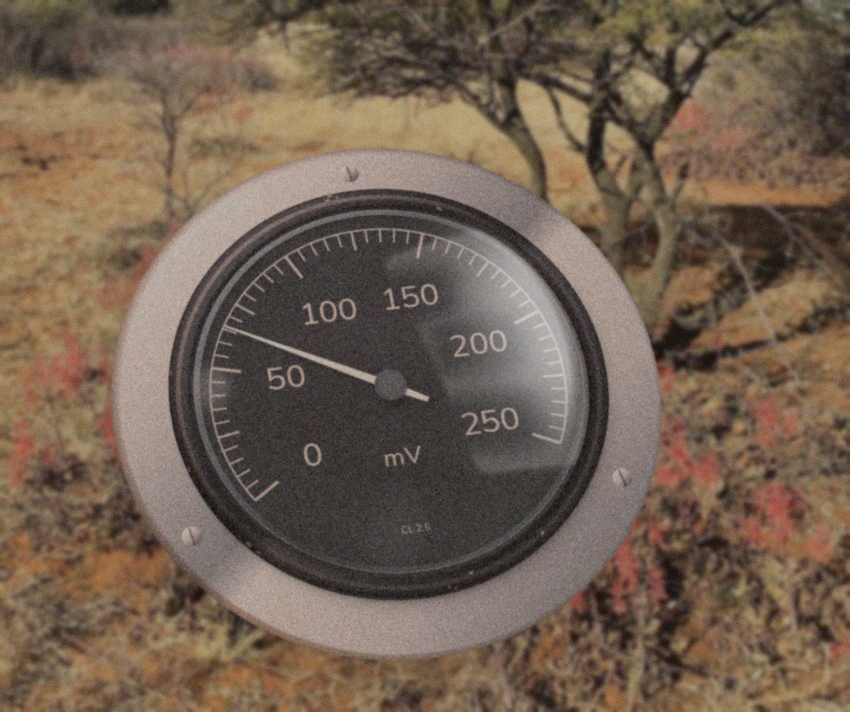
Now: 65
